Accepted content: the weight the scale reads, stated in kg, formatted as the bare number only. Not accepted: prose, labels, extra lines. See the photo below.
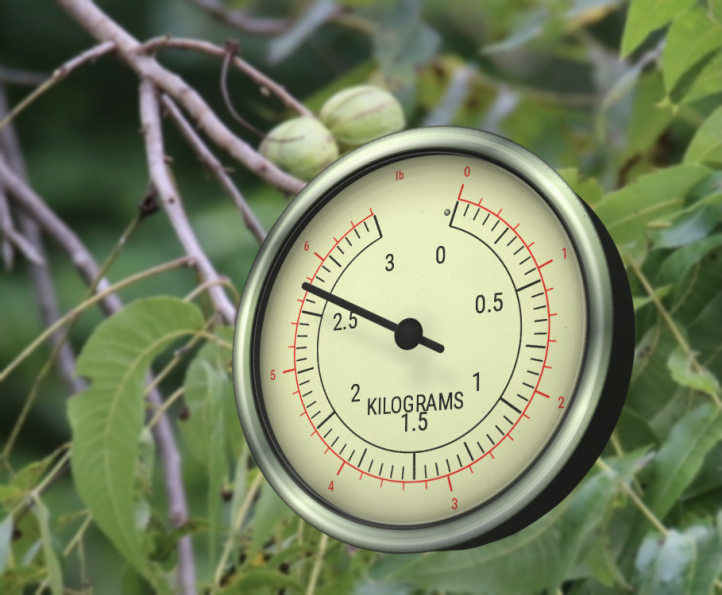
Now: 2.6
